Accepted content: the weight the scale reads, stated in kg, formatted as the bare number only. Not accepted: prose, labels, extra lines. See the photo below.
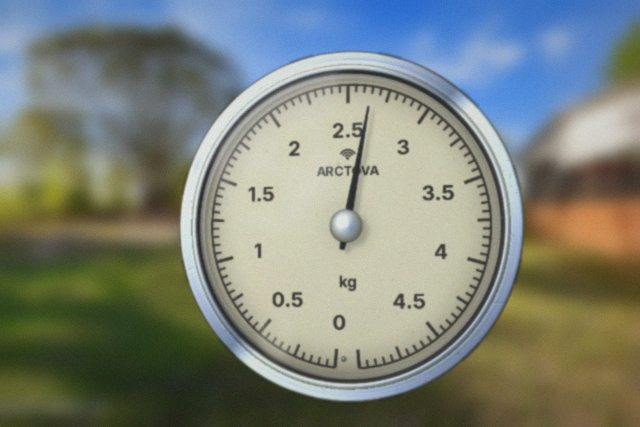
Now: 2.65
